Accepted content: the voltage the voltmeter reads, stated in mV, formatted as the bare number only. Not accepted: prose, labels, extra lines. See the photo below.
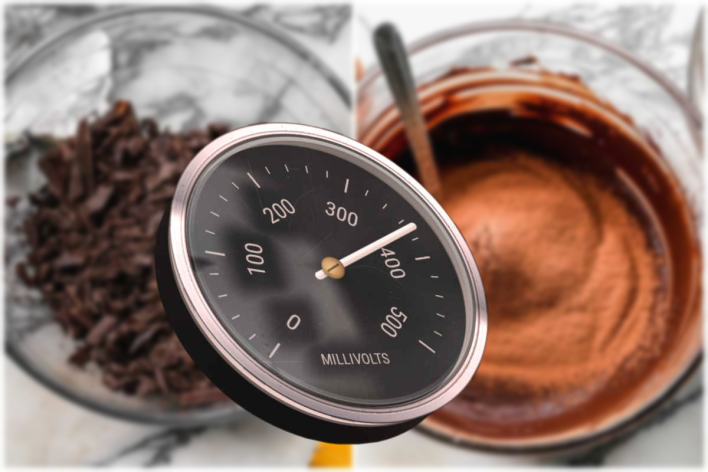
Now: 370
